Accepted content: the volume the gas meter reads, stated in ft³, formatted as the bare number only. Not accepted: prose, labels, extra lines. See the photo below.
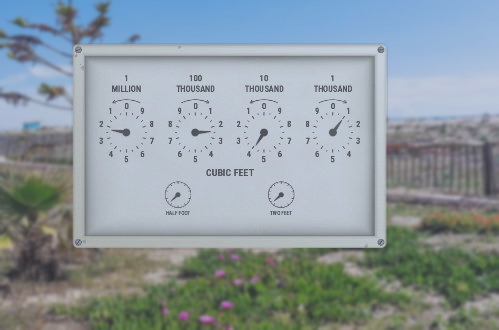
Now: 224100
